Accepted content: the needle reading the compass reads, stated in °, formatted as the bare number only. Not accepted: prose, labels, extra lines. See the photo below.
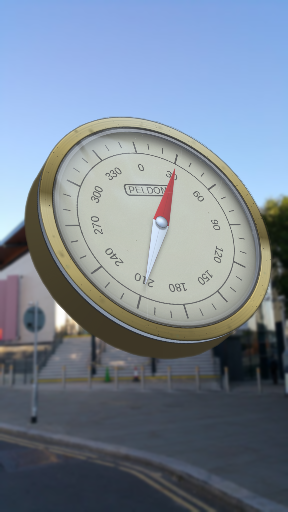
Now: 30
